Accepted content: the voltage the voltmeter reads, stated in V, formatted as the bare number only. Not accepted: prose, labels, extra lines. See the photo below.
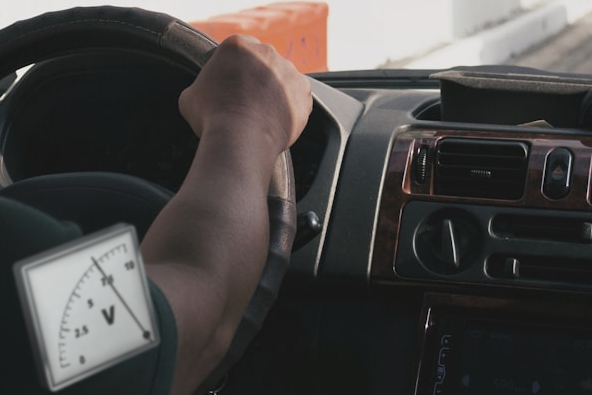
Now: 7.5
